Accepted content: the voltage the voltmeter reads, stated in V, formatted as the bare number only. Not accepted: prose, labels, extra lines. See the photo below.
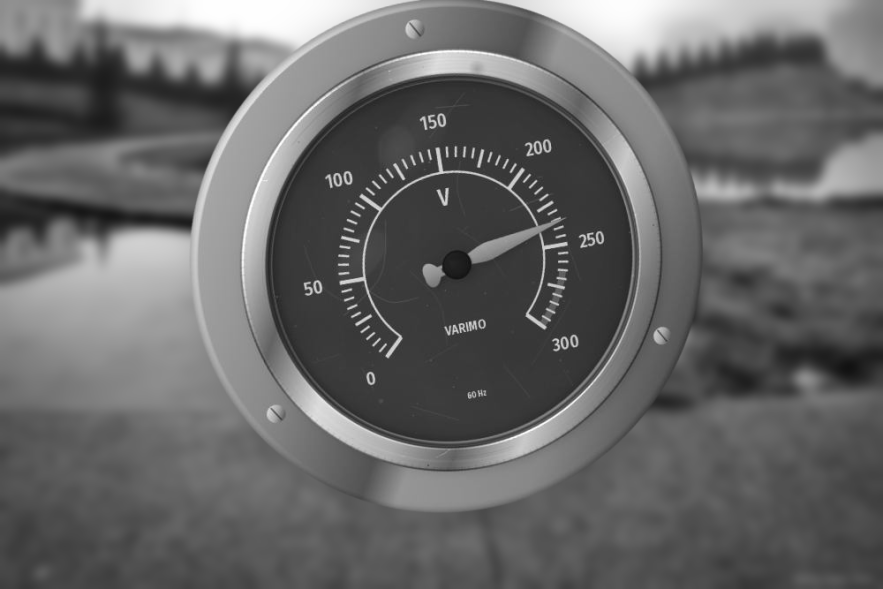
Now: 235
